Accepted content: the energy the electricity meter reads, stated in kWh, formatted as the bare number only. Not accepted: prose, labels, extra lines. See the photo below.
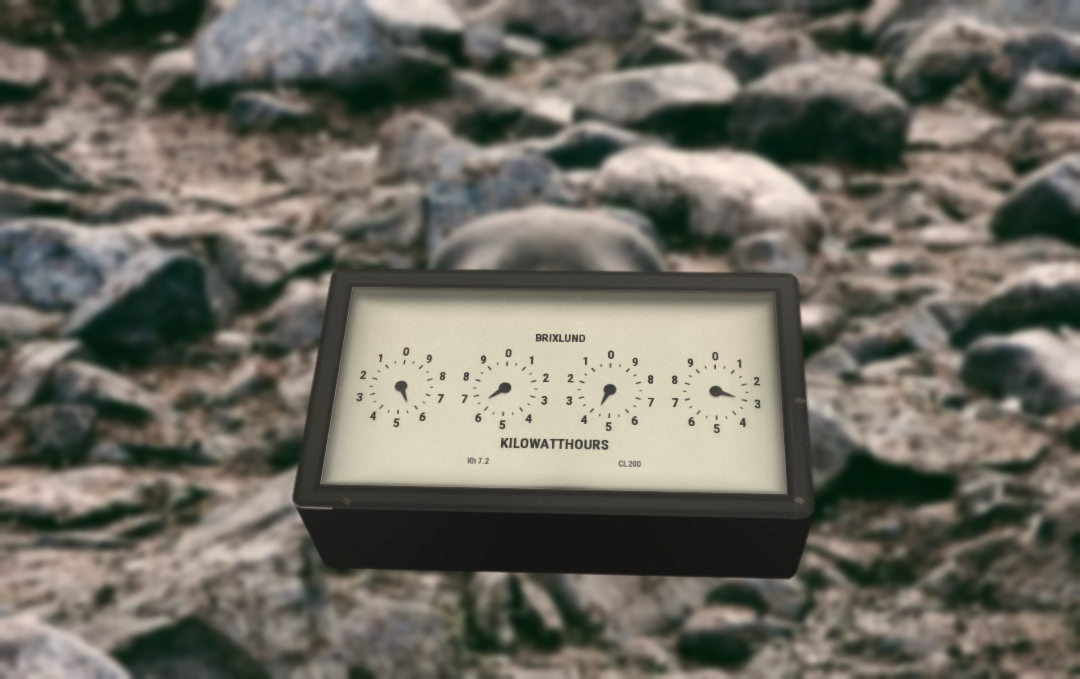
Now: 5643
